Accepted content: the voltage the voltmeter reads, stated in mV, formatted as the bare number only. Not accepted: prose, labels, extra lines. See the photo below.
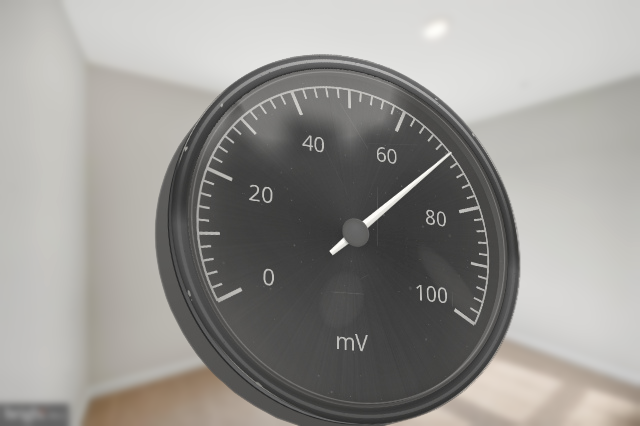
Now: 70
